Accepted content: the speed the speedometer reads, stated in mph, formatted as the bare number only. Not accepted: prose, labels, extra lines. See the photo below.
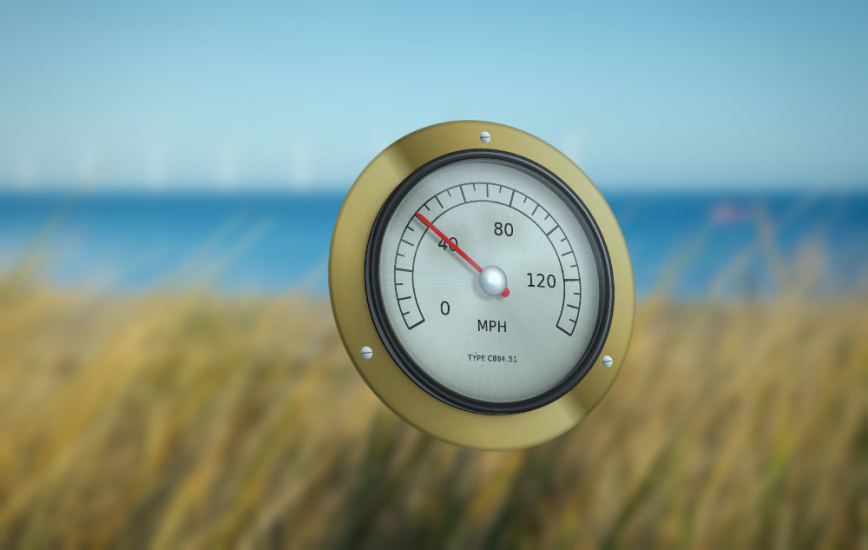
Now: 40
